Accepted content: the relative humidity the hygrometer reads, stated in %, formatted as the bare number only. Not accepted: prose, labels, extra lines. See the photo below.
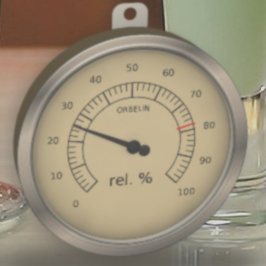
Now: 26
